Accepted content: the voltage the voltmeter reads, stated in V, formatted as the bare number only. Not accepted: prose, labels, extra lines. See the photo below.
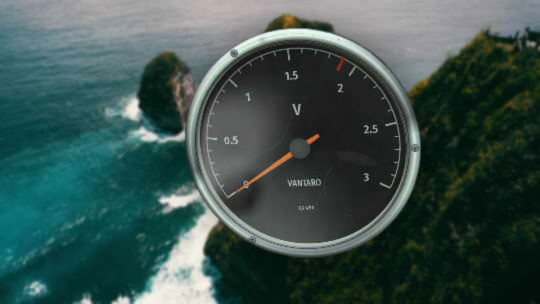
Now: 0
